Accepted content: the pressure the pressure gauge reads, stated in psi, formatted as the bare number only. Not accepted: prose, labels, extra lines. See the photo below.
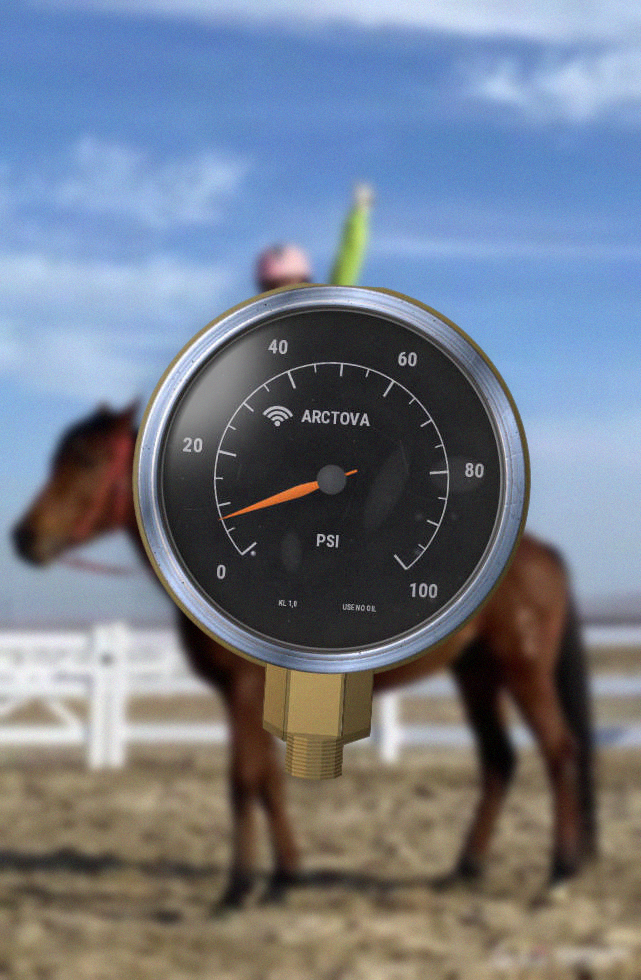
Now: 7.5
